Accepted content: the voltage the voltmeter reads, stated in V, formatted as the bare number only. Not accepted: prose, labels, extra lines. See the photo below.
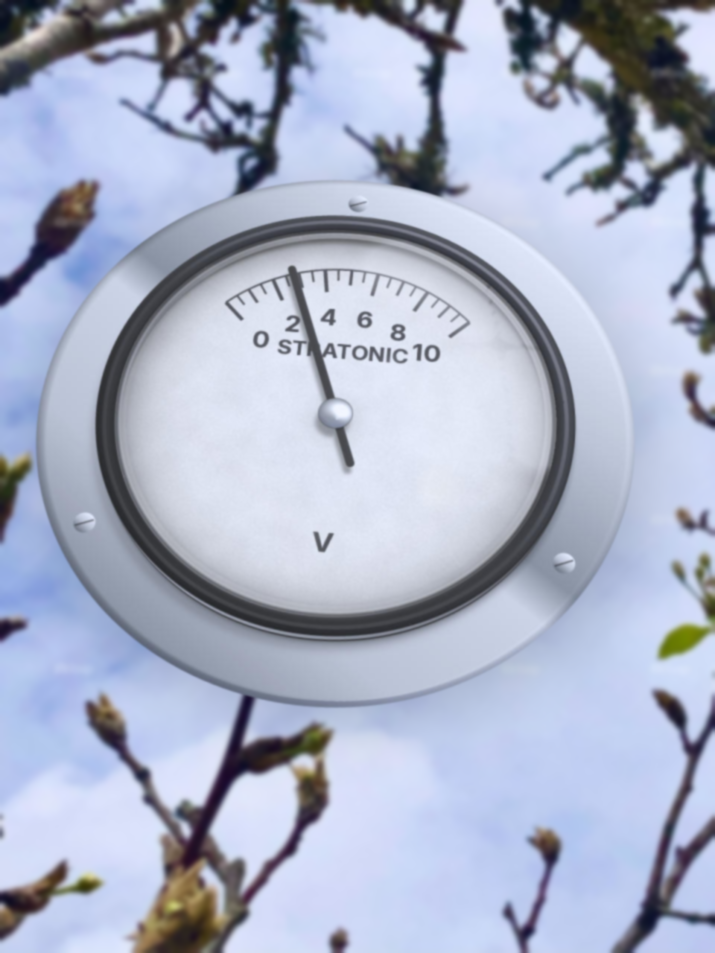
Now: 2.75
